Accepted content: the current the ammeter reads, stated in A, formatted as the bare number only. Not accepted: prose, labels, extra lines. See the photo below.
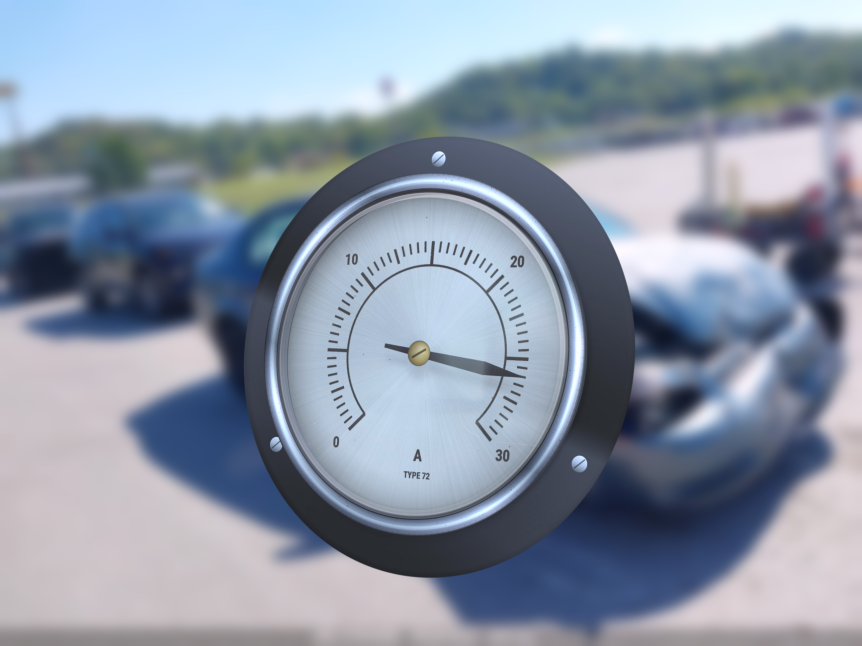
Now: 26
